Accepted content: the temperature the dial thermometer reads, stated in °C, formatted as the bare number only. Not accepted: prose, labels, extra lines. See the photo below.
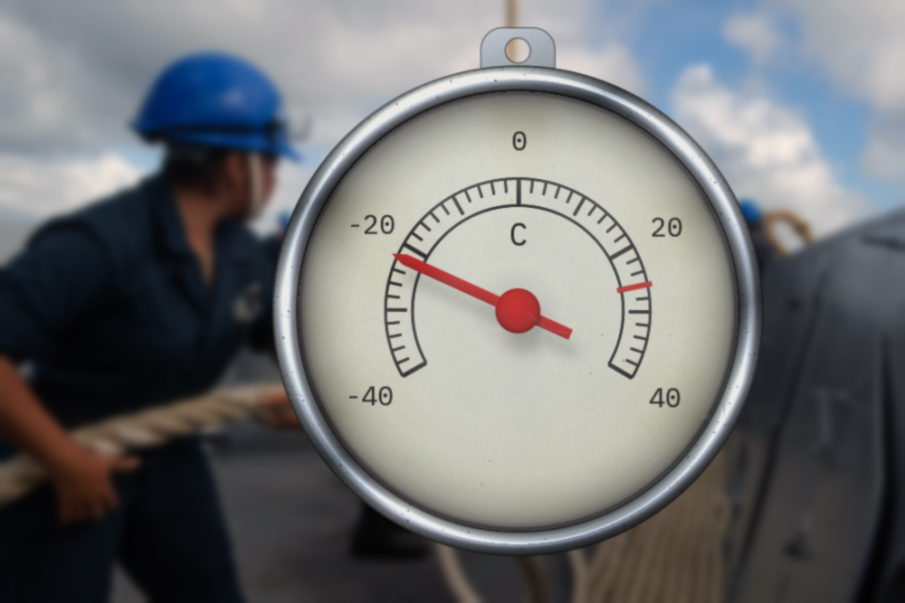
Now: -22
